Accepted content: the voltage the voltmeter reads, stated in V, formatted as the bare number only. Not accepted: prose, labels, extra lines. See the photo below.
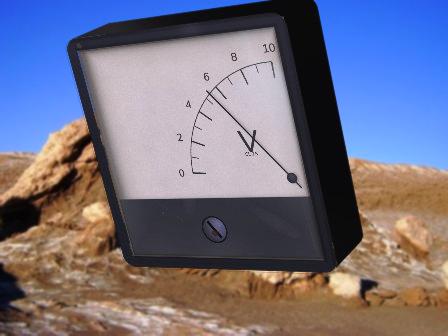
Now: 5.5
